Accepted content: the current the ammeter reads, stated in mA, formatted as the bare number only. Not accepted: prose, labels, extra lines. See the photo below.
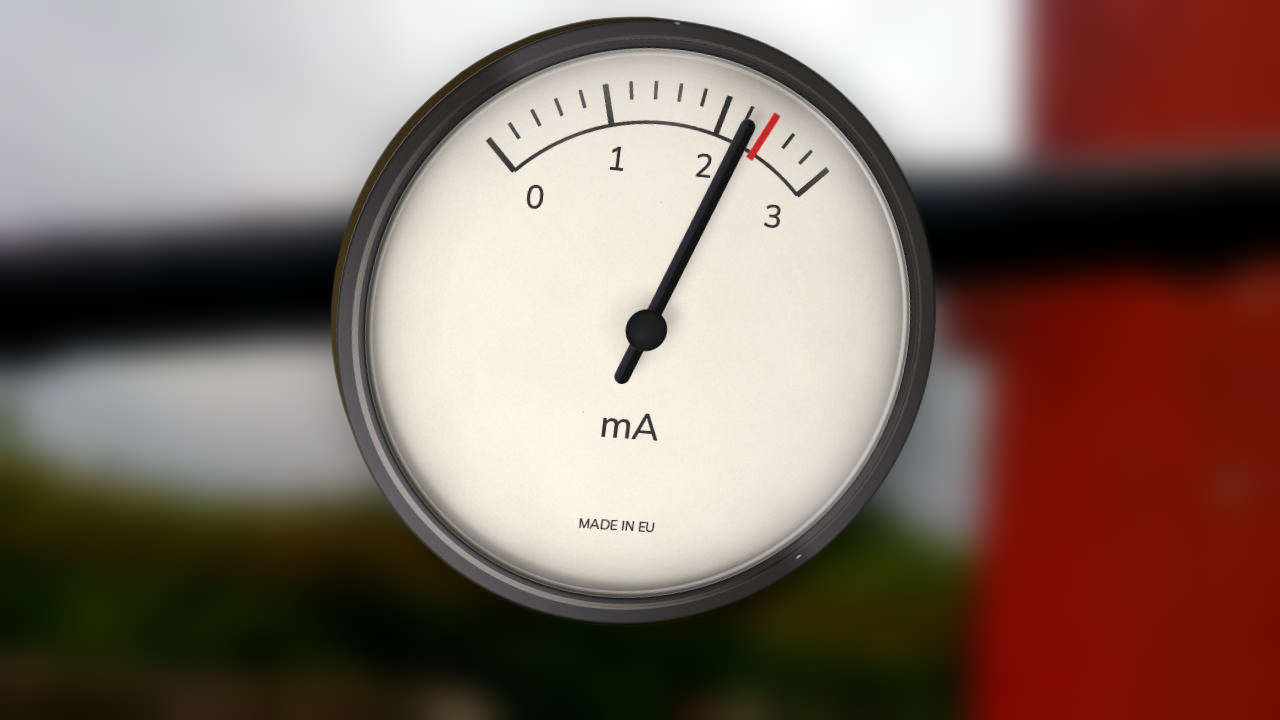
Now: 2.2
